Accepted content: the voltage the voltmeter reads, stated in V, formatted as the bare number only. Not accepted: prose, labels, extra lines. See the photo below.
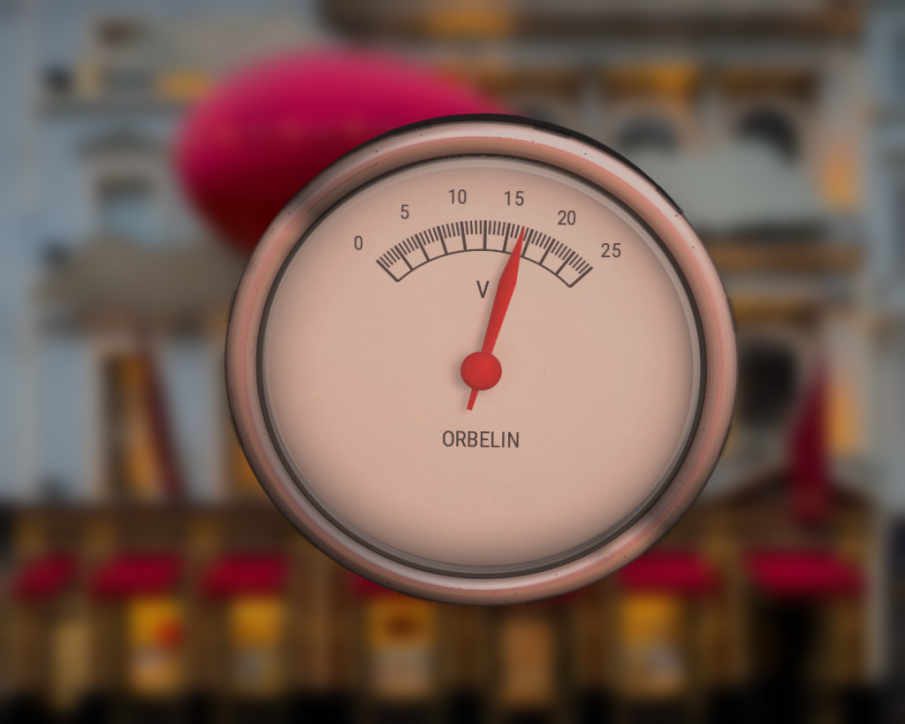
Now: 16.5
